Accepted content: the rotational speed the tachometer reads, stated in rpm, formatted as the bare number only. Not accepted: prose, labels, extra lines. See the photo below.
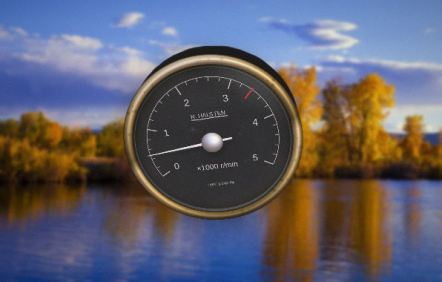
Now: 500
